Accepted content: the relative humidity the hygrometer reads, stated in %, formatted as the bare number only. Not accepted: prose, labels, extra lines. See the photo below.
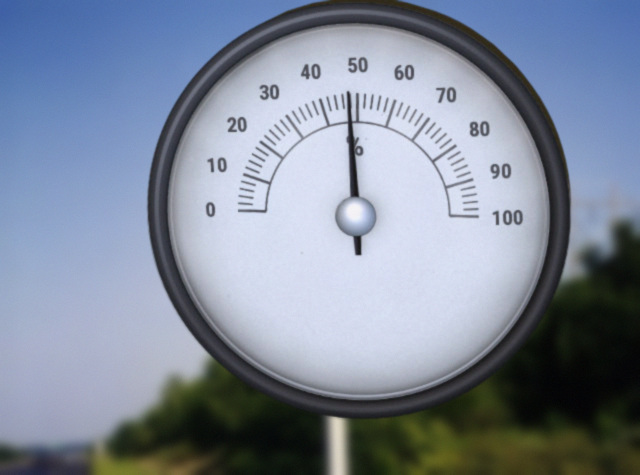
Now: 48
